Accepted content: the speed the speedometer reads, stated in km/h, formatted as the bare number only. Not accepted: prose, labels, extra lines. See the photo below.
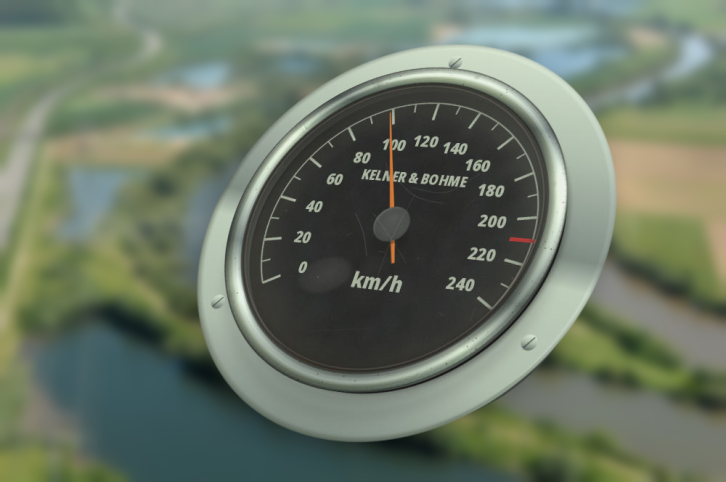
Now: 100
